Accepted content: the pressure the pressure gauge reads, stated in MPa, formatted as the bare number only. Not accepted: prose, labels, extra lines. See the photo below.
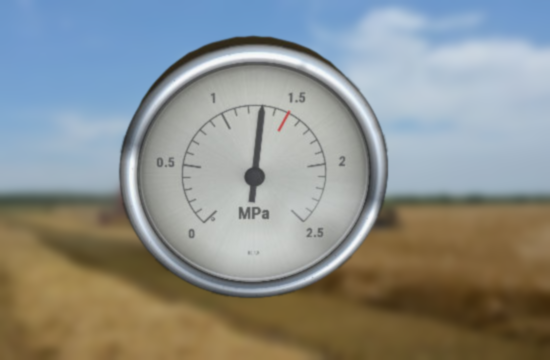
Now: 1.3
